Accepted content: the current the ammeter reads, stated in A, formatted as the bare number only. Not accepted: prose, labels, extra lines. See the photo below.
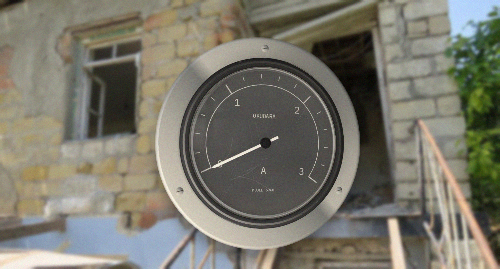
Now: 0
